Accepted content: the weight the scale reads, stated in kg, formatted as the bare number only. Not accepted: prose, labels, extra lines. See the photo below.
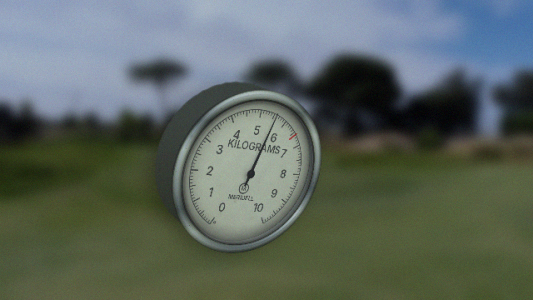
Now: 5.5
